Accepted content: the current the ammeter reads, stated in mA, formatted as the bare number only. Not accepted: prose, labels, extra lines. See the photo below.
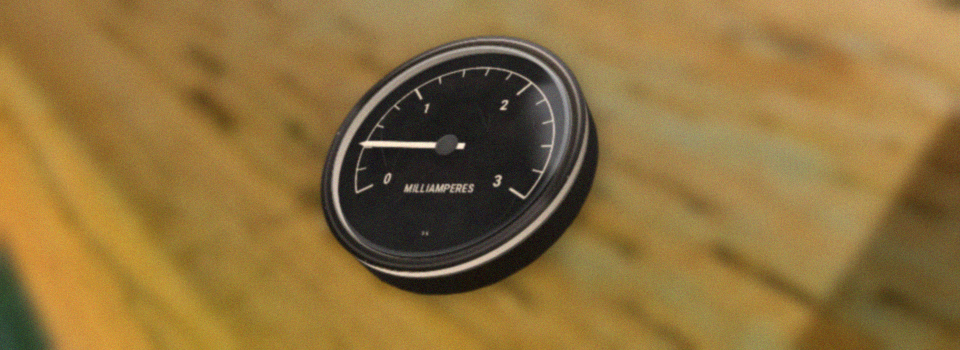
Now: 0.4
